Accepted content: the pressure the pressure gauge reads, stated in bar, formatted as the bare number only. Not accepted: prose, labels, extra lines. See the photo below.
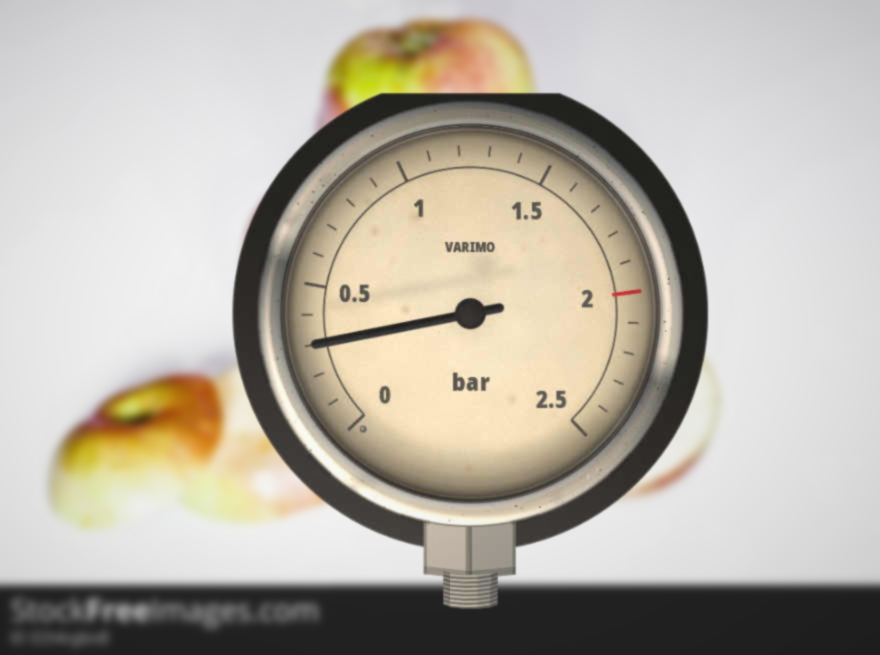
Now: 0.3
